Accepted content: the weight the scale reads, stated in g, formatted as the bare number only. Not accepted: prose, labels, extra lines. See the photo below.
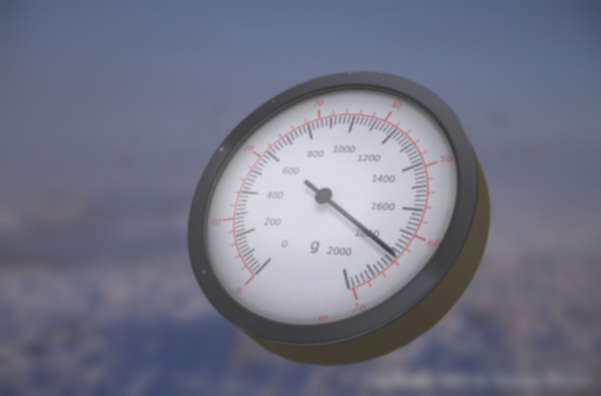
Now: 1800
